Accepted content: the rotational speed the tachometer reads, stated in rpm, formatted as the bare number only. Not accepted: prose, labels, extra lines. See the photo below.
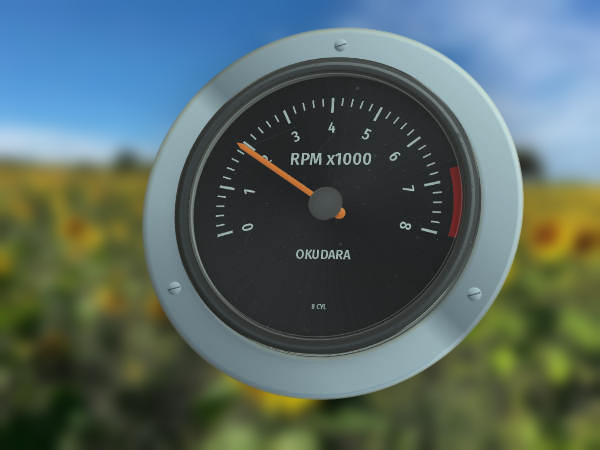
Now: 1900
